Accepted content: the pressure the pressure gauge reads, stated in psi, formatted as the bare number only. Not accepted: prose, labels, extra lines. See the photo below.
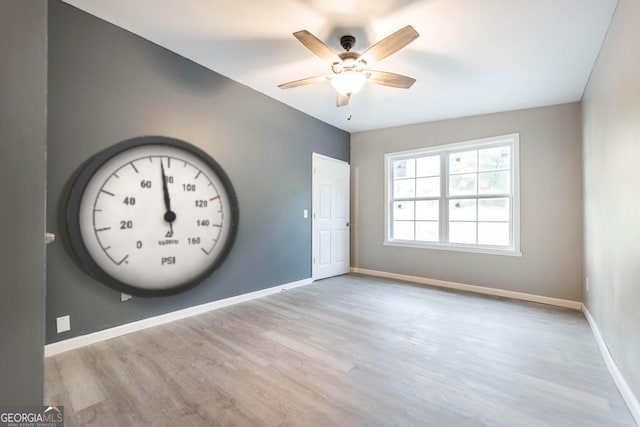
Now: 75
